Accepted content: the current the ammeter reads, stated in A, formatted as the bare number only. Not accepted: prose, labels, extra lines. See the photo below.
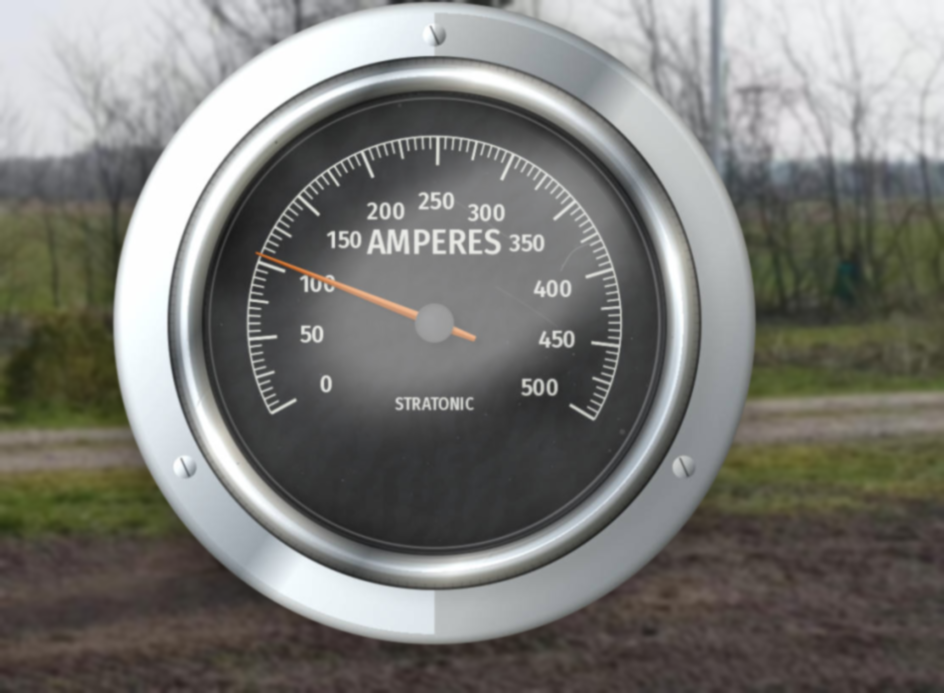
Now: 105
